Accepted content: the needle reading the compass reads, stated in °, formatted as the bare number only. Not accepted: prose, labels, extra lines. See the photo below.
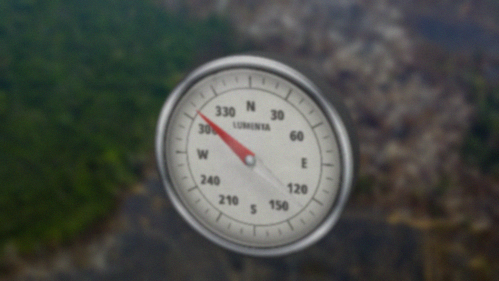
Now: 310
